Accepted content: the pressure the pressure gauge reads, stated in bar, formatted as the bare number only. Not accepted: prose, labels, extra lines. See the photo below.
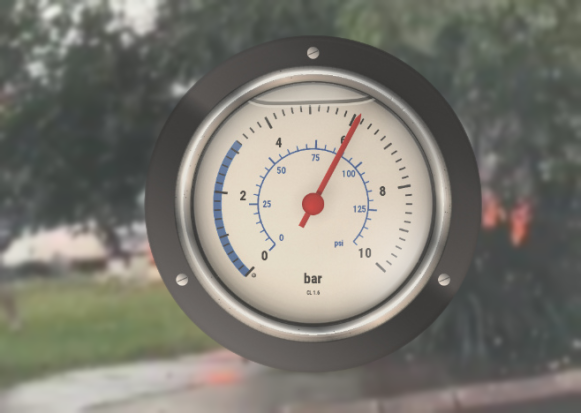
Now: 6.1
